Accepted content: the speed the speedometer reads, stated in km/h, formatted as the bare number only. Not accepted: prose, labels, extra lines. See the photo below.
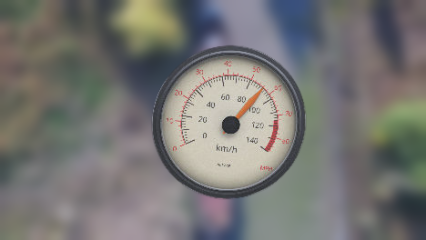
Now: 90
